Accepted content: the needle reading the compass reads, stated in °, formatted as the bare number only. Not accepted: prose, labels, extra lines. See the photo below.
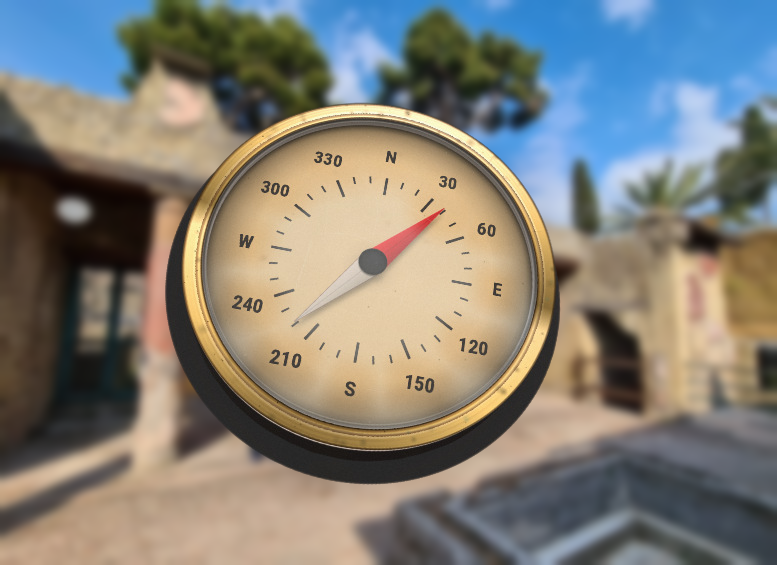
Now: 40
